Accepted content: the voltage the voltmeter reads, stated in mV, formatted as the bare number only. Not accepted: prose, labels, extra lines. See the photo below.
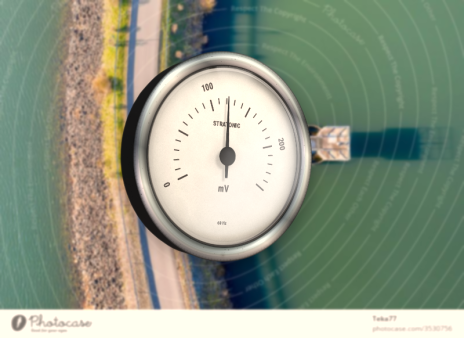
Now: 120
